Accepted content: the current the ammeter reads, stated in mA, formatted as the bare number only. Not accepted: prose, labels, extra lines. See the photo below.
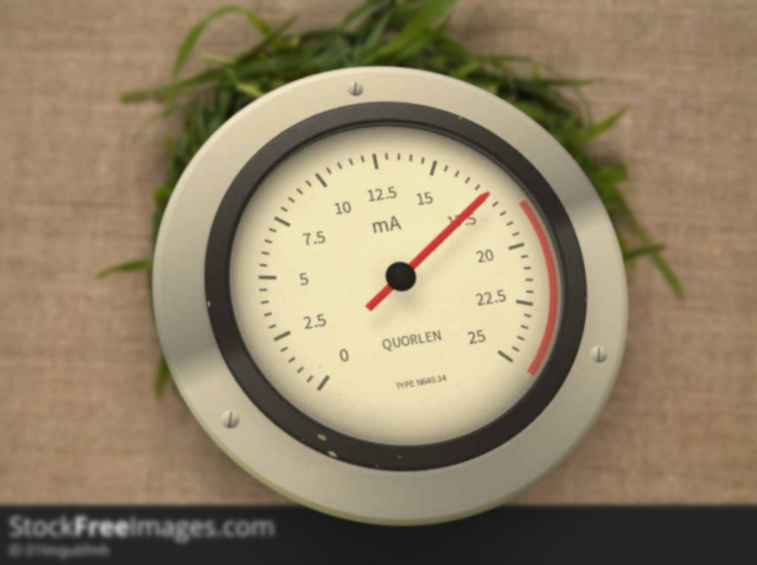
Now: 17.5
